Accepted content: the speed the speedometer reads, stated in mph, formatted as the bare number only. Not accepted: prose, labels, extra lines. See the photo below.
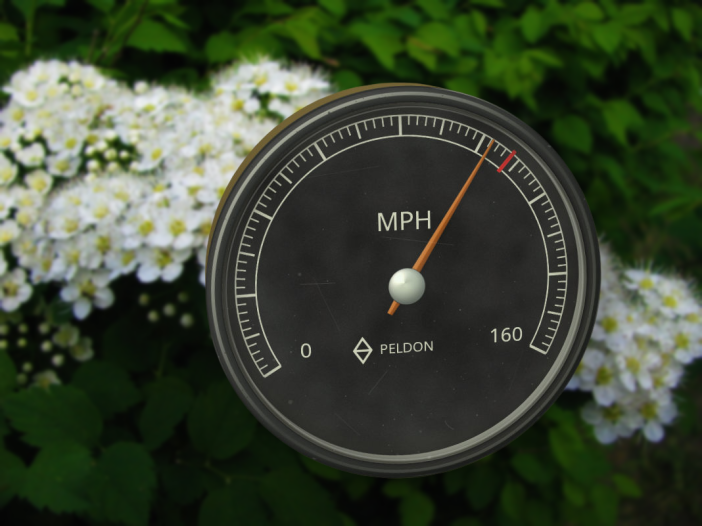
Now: 102
